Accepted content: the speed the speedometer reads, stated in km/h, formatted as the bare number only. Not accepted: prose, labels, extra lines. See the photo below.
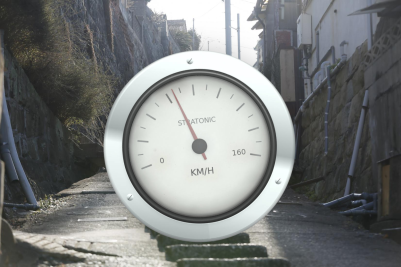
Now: 65
